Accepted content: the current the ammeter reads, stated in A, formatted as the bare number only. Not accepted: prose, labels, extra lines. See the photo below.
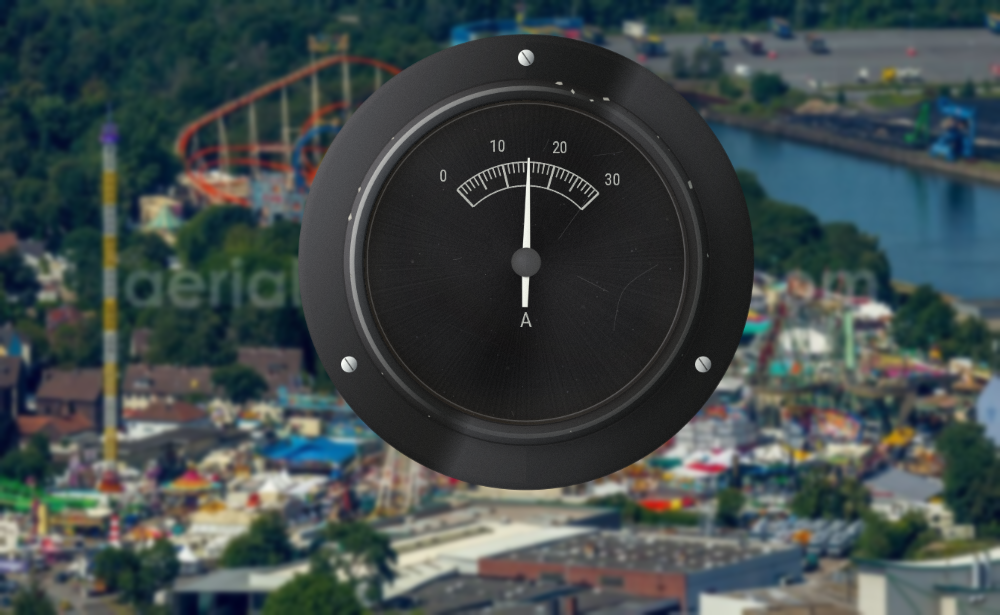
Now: 15
